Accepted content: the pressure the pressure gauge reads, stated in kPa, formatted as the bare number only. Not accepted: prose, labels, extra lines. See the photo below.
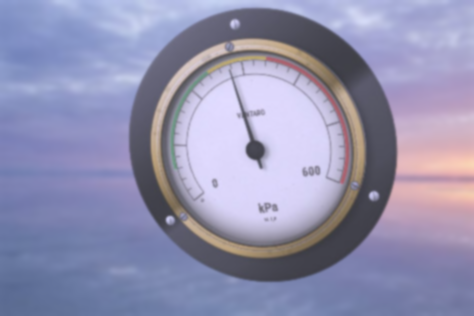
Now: 280
